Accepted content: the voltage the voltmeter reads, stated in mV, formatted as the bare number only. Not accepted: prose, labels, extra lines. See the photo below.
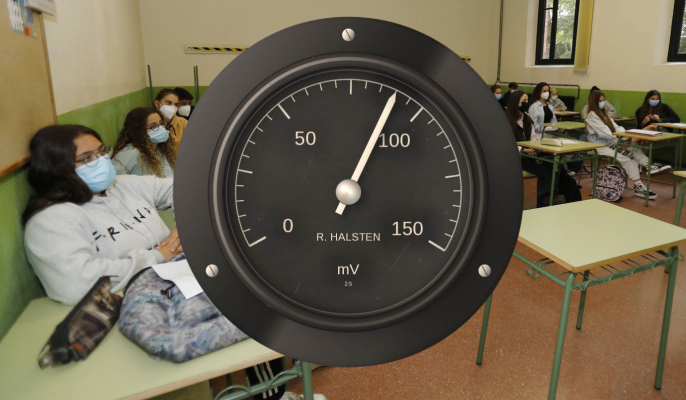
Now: 90
